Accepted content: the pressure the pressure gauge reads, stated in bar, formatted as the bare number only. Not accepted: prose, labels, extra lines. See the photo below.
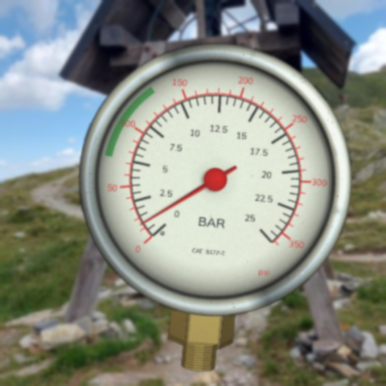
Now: 1
